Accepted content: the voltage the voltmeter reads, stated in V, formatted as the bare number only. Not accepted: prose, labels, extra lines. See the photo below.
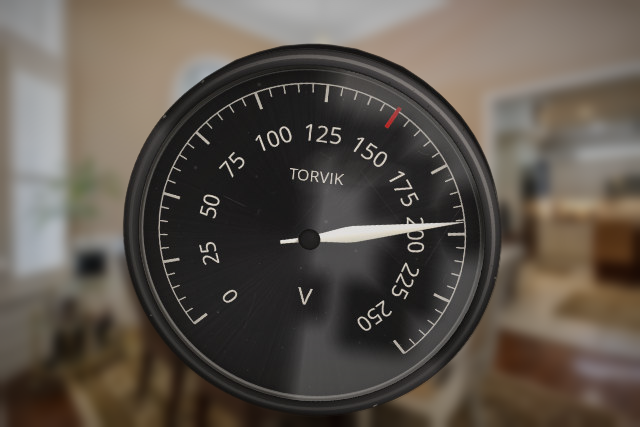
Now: 195
